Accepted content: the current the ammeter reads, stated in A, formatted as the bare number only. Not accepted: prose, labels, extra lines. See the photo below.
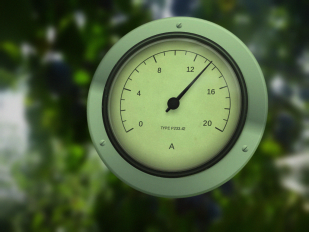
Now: 13.5
